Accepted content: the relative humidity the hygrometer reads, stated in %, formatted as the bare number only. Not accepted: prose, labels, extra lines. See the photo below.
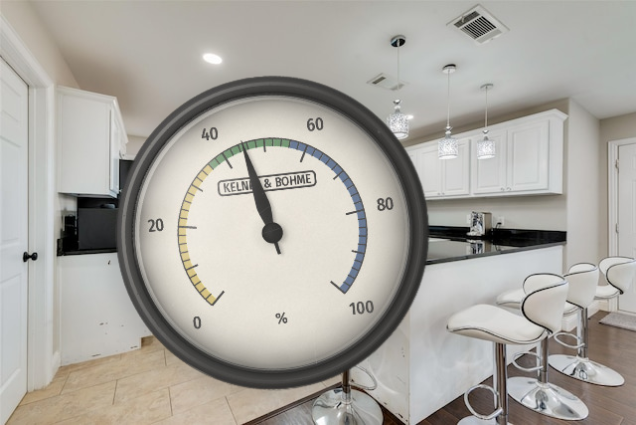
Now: 45
